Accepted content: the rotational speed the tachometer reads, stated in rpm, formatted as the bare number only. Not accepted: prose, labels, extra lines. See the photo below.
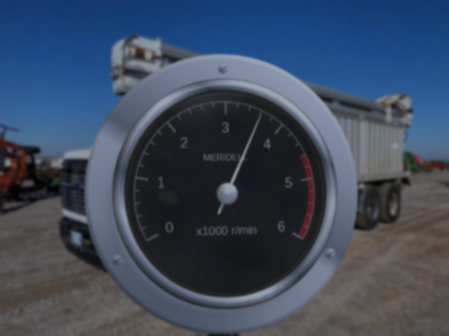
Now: 3600
